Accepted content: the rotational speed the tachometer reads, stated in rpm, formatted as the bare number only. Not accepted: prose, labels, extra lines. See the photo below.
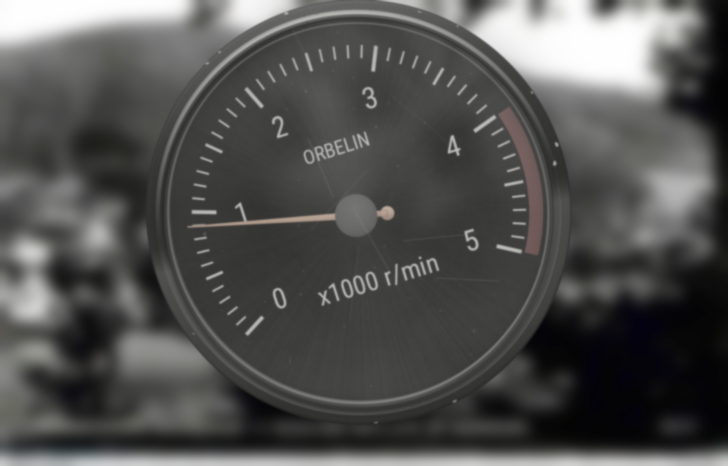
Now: 900
